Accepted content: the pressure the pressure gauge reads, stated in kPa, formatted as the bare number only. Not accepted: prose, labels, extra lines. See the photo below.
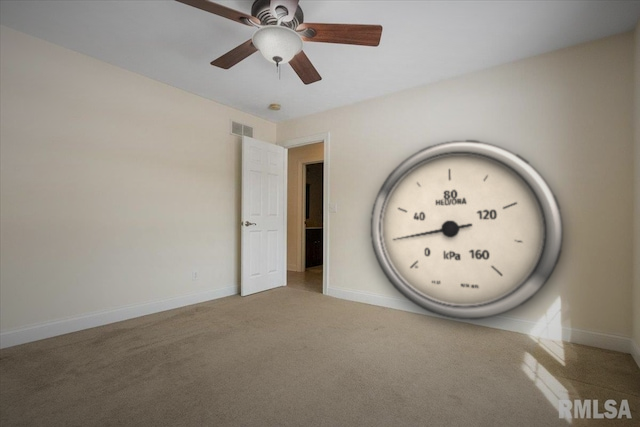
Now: 20
